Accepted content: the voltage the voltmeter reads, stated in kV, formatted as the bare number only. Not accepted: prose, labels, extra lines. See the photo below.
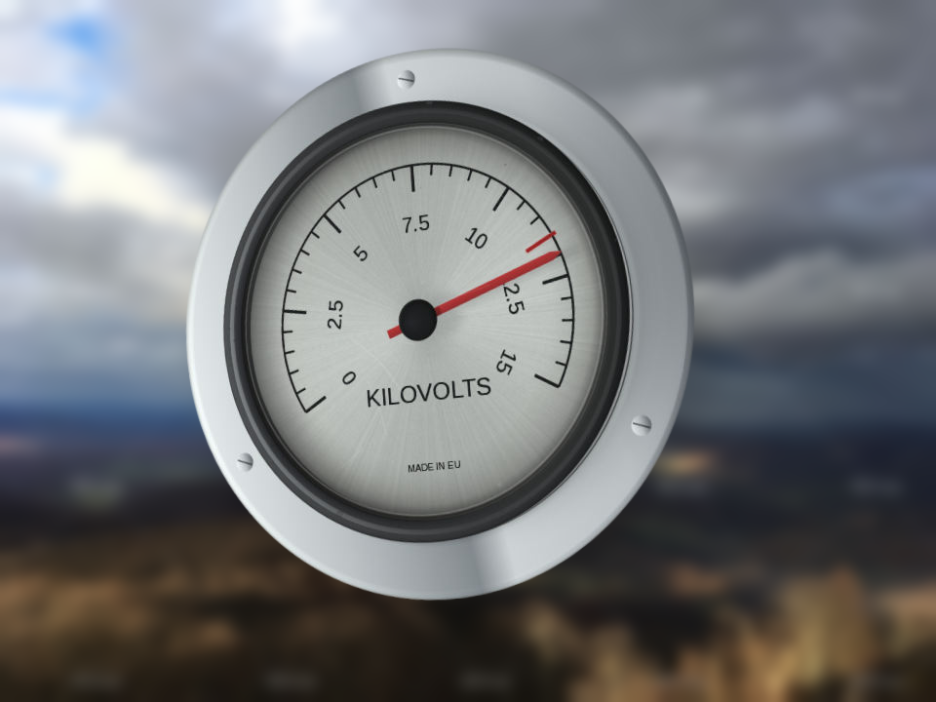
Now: 12
